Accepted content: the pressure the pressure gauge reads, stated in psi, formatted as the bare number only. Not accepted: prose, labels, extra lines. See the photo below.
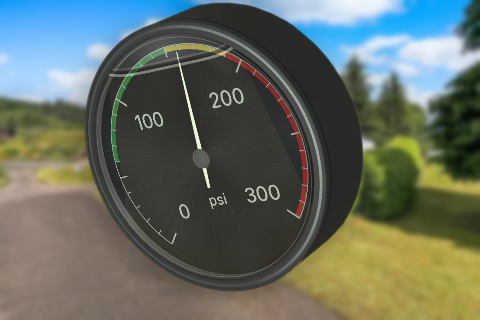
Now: 160
